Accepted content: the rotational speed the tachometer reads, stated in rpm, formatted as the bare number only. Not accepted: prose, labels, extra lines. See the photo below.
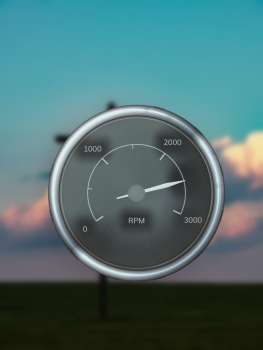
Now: 2500
